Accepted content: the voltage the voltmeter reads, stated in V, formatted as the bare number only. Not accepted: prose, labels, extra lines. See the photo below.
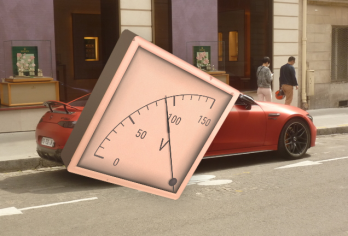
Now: 90
